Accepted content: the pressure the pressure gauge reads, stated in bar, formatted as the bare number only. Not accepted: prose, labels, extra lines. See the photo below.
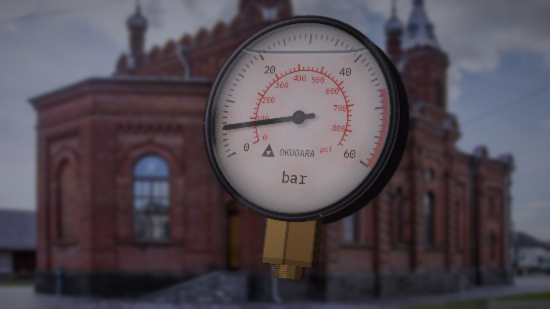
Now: 5
